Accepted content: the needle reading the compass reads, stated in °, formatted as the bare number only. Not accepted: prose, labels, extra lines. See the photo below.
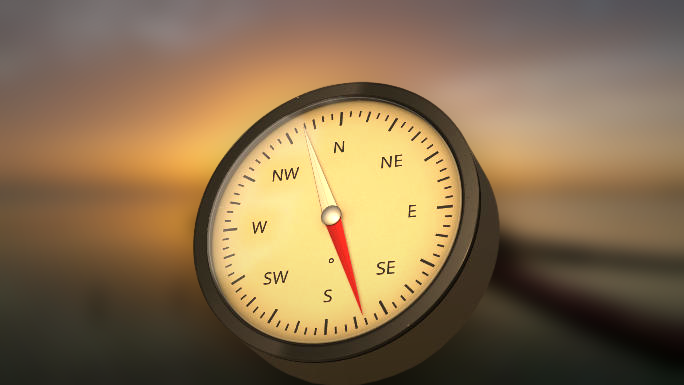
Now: 160
